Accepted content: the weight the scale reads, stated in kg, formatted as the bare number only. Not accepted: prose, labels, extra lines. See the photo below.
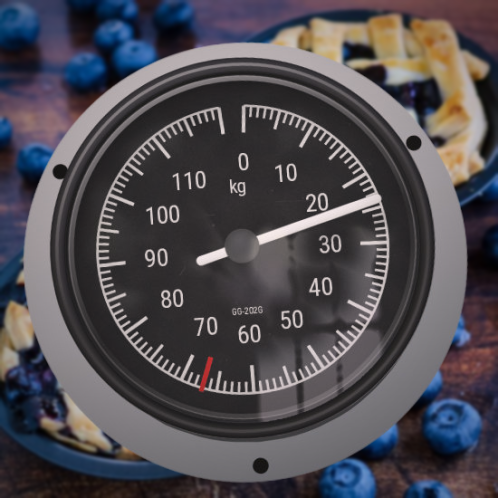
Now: 24
